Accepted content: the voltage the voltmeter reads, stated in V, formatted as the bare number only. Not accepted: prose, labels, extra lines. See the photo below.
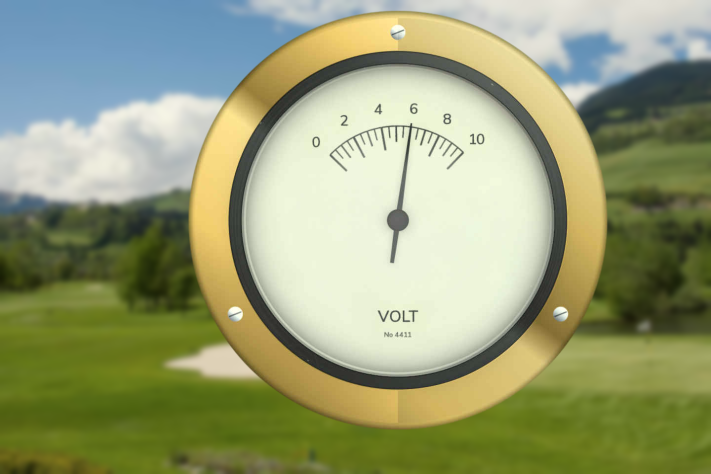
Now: 6
